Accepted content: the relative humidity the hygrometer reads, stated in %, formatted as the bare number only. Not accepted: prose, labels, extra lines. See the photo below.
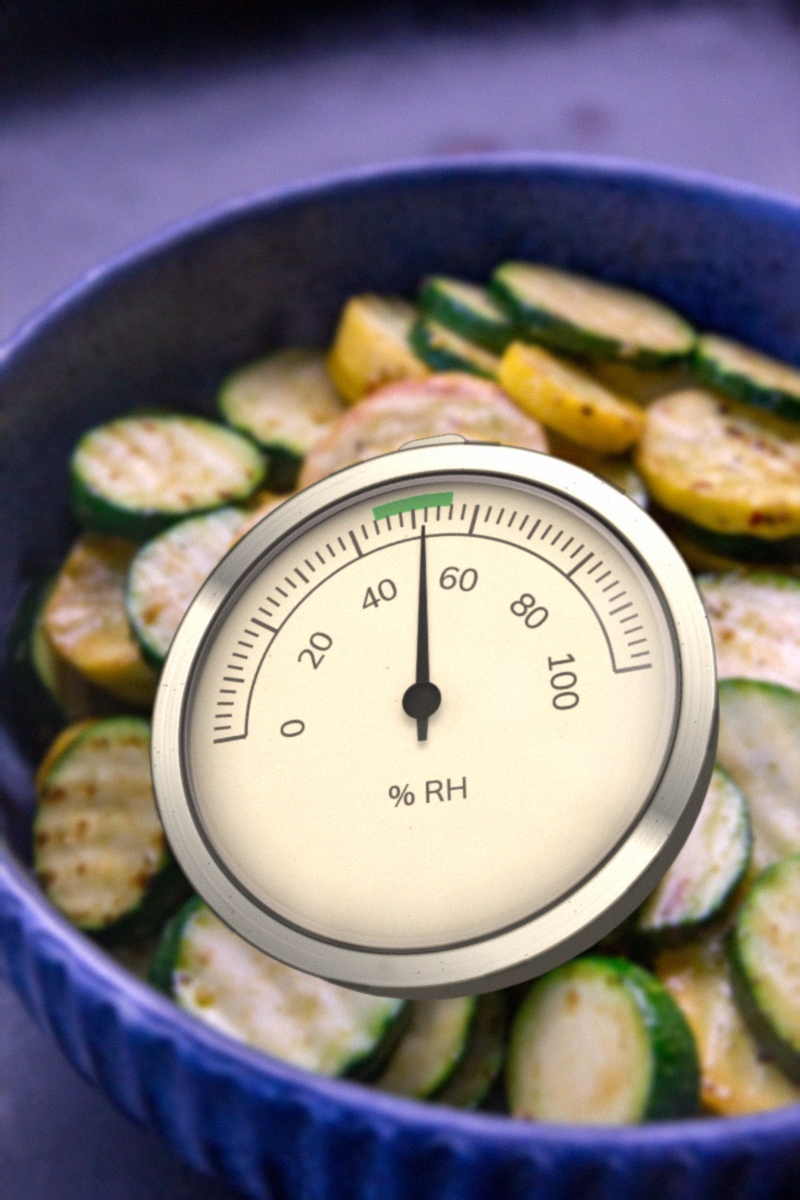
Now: 52
